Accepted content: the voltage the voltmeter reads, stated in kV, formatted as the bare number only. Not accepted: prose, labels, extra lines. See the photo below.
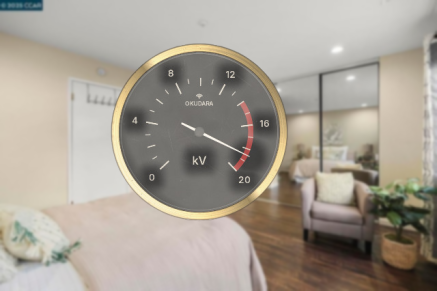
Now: 18.5
